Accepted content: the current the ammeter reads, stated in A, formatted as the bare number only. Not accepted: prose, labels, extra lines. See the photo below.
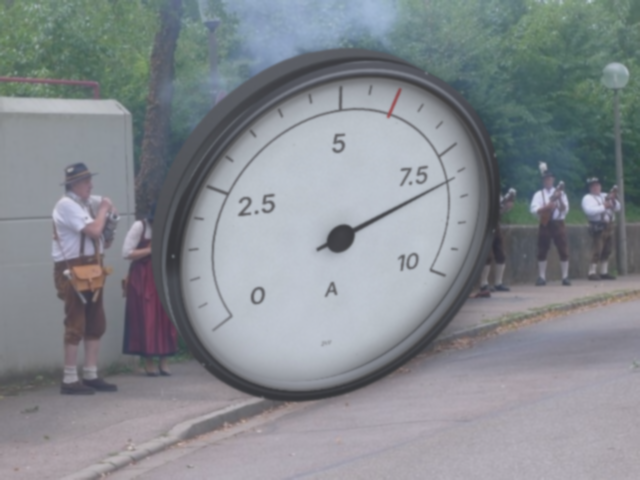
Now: 8
